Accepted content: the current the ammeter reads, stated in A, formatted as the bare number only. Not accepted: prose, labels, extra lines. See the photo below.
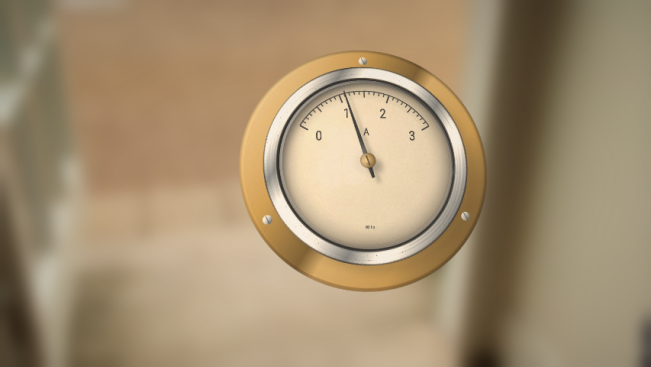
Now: 1.1
